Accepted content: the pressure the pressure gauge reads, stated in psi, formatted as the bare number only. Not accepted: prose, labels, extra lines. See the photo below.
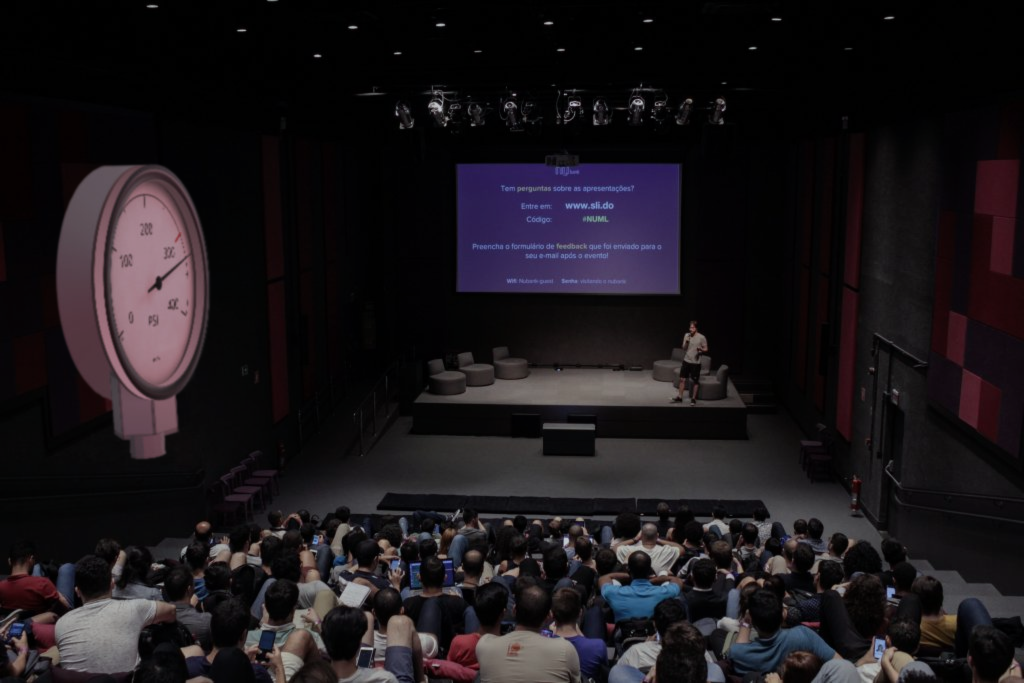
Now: 325
